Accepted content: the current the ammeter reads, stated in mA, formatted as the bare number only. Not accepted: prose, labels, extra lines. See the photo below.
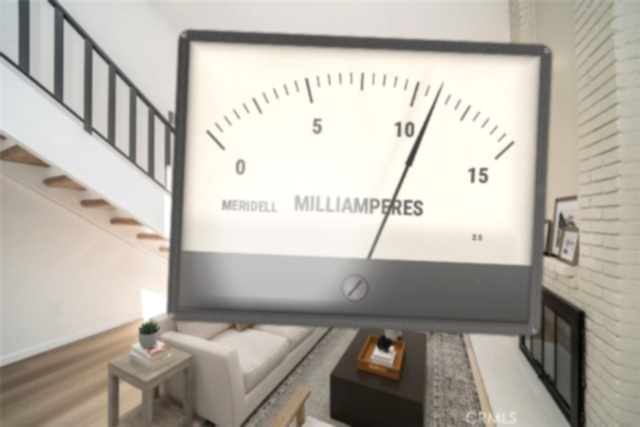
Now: 11
